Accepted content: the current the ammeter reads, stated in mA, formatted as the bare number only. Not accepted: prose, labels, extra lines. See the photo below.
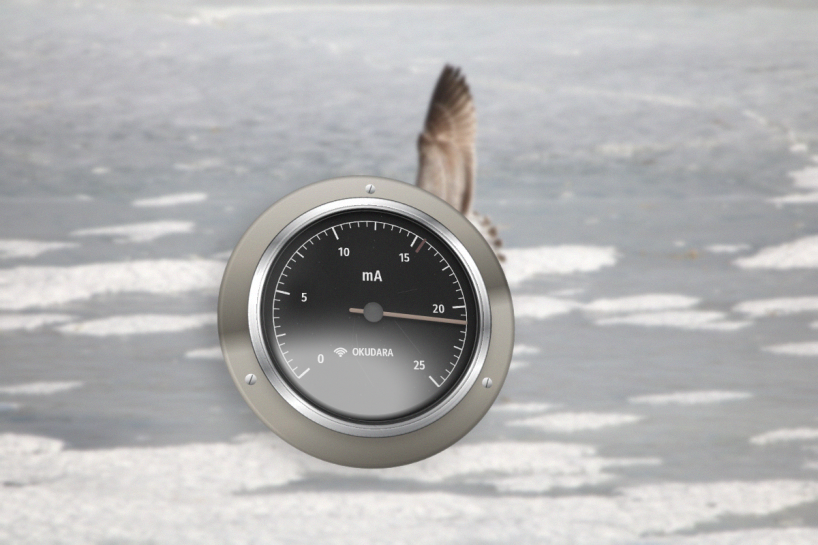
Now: 21
